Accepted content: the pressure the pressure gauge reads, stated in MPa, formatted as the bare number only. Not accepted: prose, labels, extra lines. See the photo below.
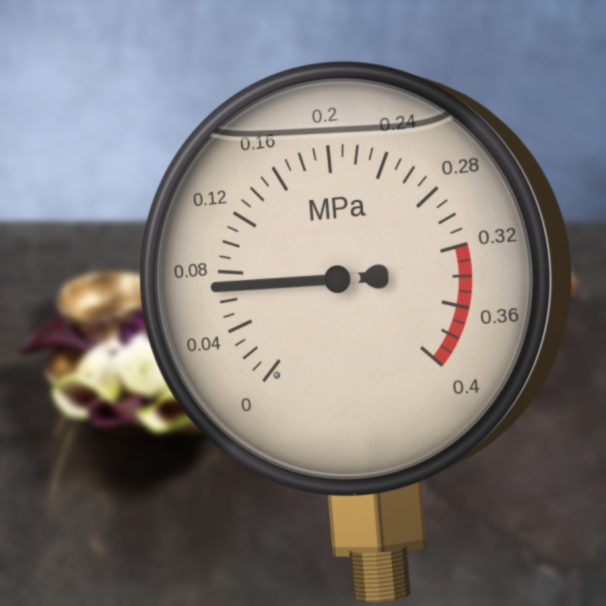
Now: 0.07
